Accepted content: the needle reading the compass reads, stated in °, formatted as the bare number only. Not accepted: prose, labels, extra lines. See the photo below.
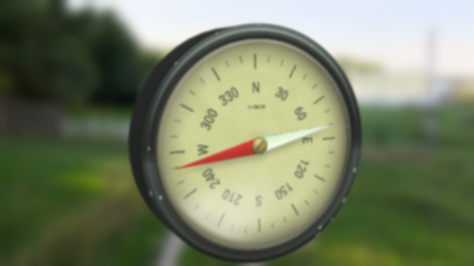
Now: 260
